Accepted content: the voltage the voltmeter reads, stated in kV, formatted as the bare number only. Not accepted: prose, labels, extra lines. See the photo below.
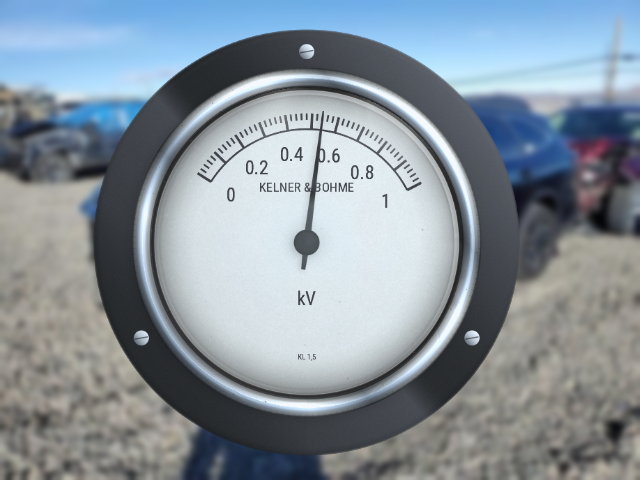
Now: 0.54
